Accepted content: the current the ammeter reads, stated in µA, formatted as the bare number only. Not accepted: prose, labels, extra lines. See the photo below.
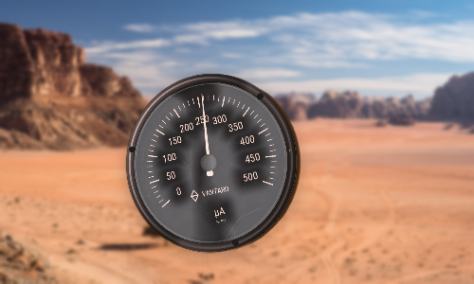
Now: 260
